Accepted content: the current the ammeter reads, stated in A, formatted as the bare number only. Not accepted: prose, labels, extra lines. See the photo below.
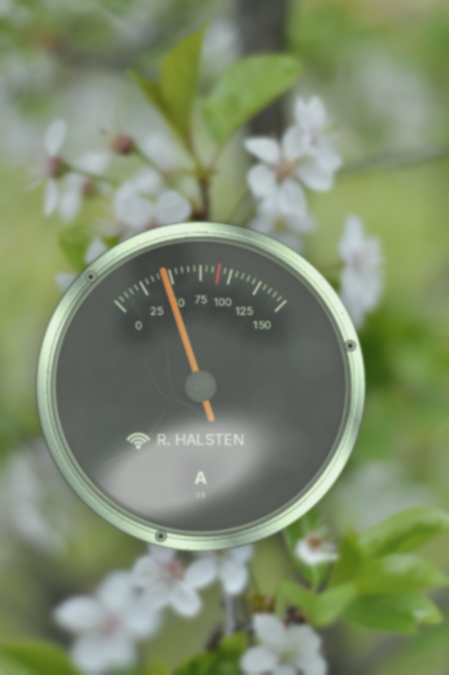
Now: 45
